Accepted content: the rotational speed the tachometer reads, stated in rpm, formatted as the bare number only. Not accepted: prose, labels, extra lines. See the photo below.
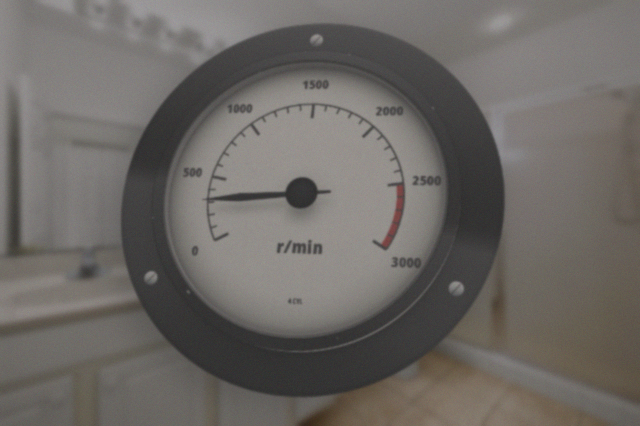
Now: 300
